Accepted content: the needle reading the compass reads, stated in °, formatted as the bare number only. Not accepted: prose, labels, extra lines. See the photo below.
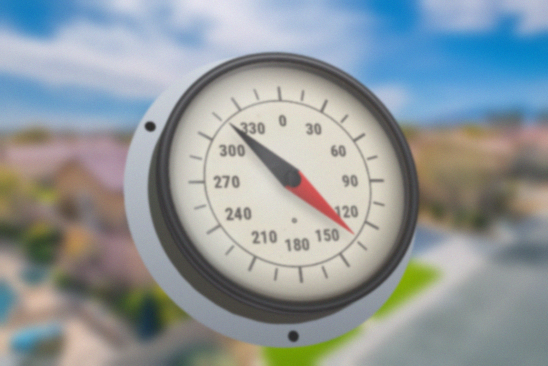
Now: 135
